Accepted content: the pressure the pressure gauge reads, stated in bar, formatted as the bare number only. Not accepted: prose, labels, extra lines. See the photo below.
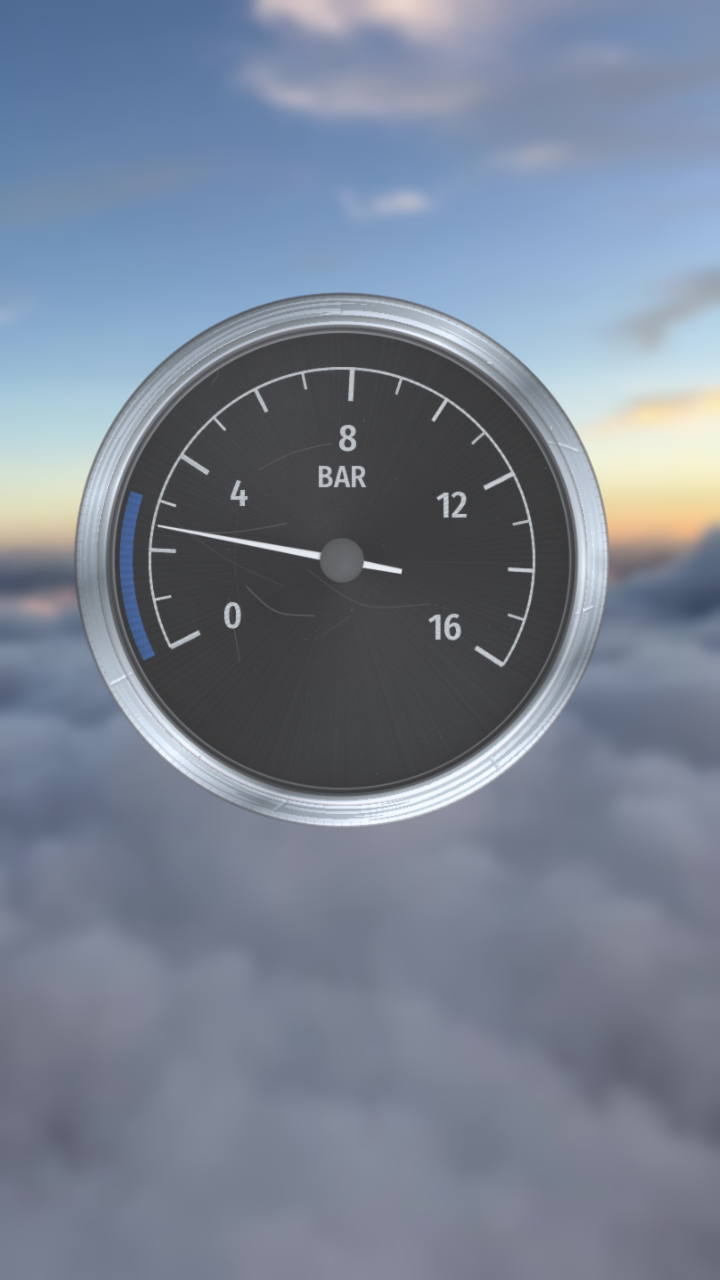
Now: 2.5
